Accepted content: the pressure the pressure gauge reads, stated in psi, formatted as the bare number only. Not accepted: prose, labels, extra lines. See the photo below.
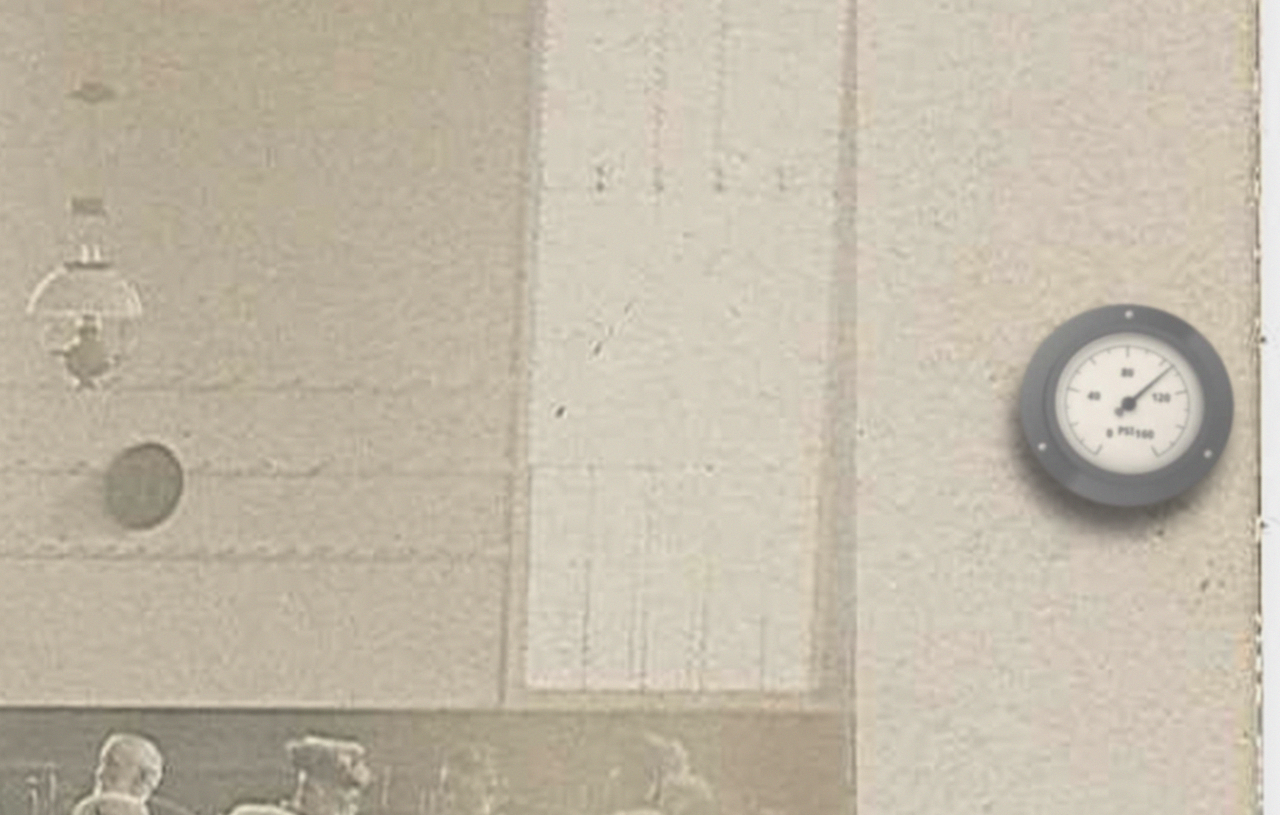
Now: 105
